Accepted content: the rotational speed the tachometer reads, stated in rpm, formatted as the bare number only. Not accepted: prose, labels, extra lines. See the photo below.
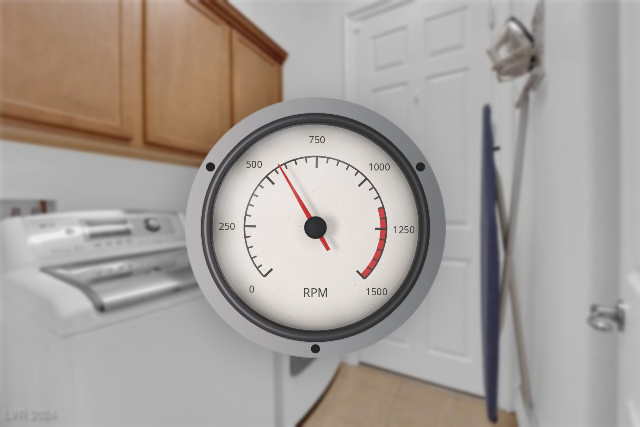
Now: 575
